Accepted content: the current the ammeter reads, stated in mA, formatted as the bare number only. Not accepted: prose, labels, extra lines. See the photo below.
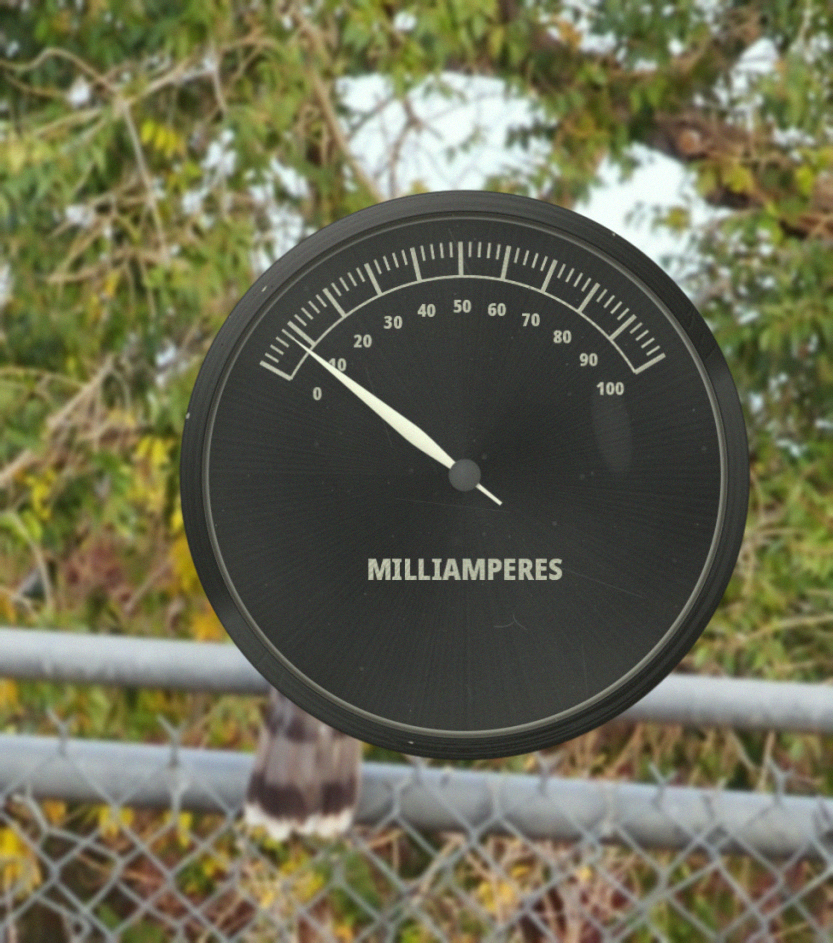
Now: 8
